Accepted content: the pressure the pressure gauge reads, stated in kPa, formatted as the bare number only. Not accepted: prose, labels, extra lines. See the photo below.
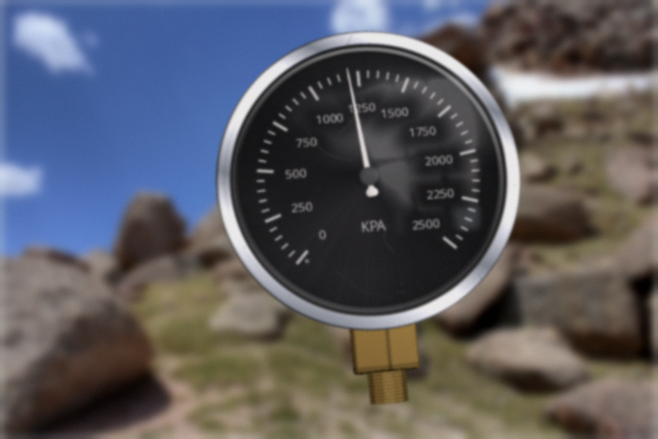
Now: 1200
